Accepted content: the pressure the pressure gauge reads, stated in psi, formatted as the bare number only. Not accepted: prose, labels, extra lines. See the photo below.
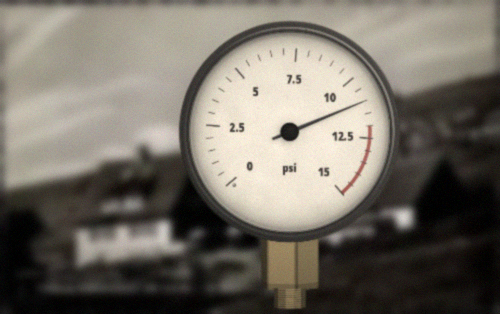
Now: 11
